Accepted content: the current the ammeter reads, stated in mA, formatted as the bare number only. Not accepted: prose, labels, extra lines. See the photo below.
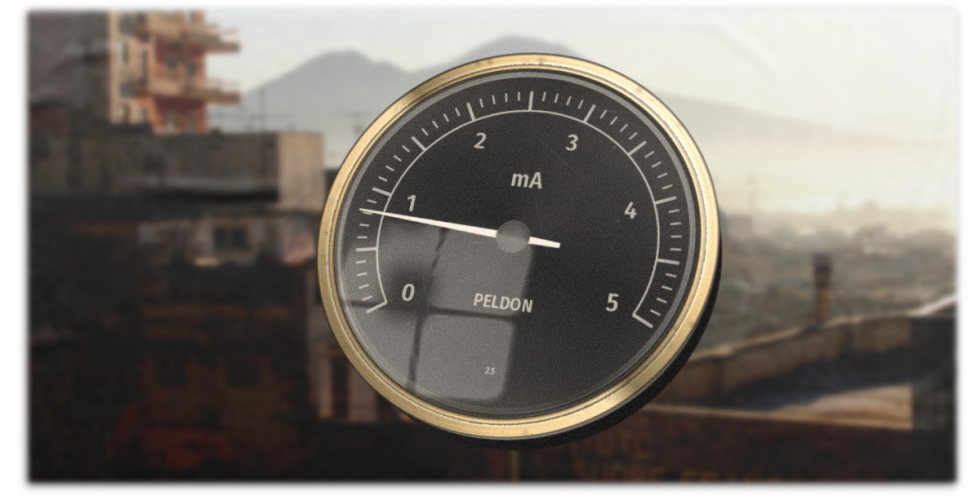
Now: 0.8
